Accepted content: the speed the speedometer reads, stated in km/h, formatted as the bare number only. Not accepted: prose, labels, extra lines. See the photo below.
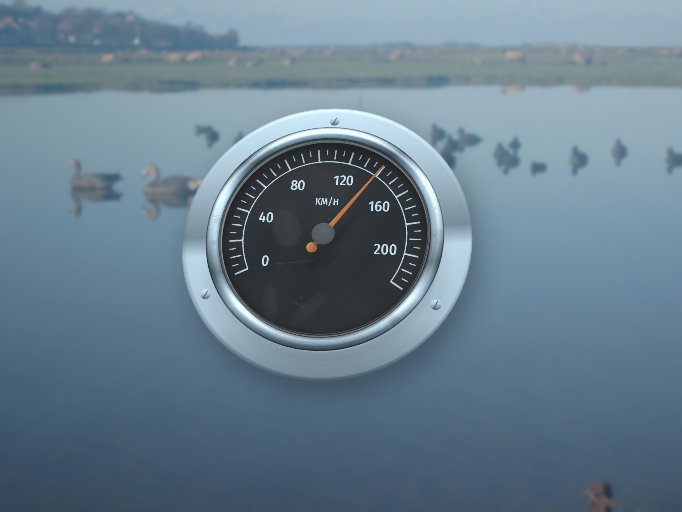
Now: 140
